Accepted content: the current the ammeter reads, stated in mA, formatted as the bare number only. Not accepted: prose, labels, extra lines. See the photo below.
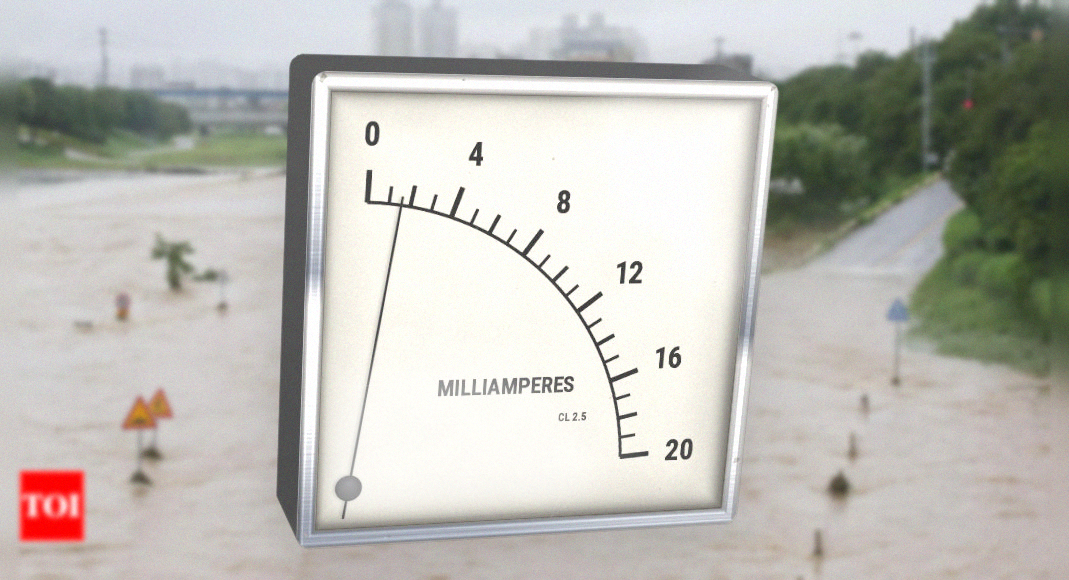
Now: 1.5
